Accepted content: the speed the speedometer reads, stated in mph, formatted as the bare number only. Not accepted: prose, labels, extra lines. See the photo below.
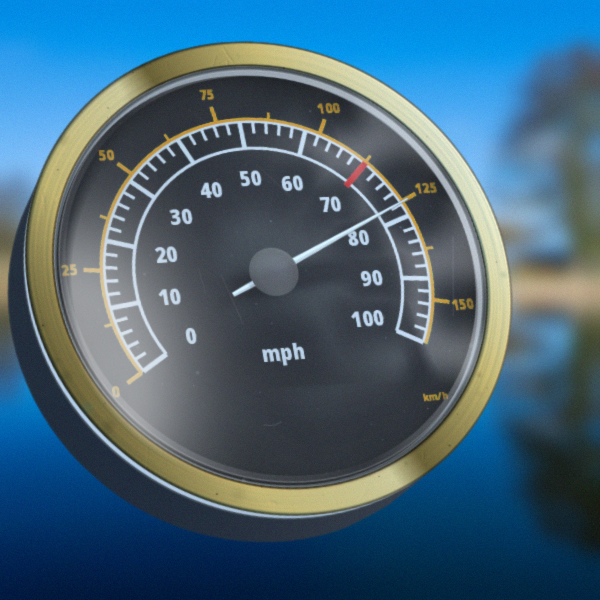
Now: 78
